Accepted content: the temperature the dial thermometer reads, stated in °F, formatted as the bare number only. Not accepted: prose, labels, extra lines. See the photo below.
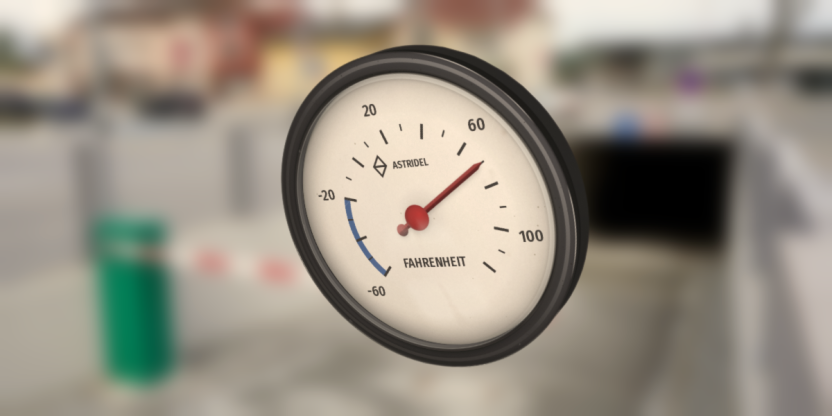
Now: 70
